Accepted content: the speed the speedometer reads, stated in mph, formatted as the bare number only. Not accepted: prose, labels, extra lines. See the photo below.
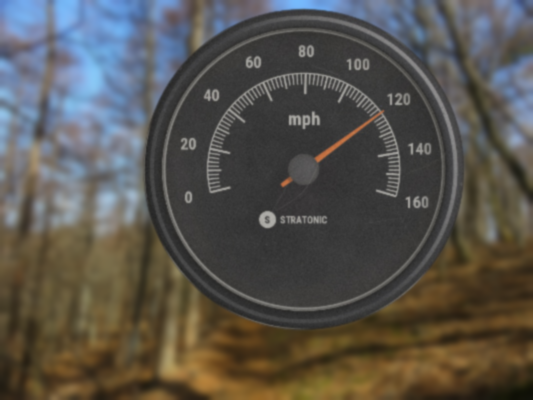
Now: 120
